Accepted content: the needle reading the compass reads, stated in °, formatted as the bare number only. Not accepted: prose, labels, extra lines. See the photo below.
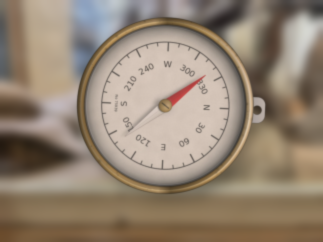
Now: 320
